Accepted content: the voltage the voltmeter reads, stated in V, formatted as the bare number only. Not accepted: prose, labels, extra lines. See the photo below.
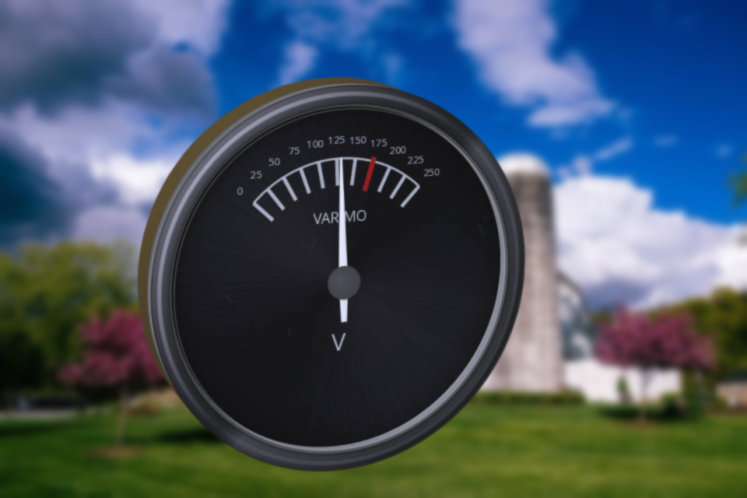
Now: 125
